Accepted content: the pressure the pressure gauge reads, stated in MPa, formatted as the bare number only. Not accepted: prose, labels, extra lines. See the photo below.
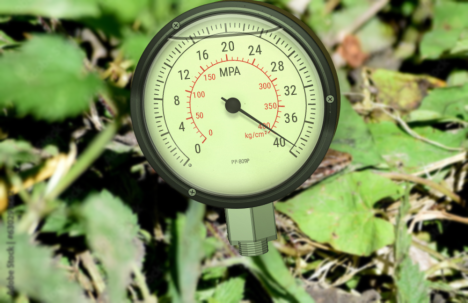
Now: 39
